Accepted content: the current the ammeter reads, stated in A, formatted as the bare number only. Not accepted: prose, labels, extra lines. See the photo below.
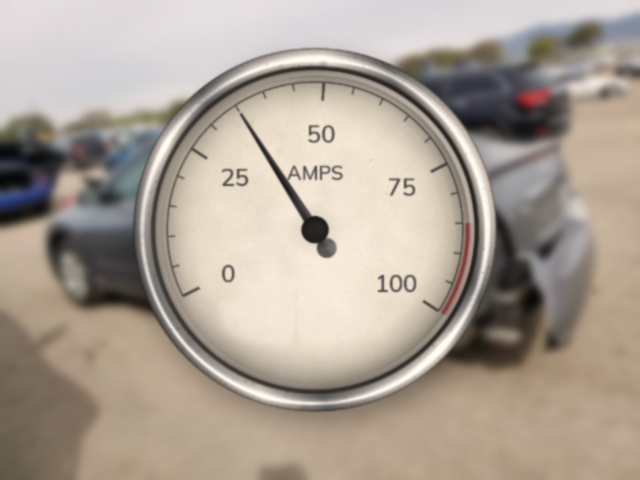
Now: 35
